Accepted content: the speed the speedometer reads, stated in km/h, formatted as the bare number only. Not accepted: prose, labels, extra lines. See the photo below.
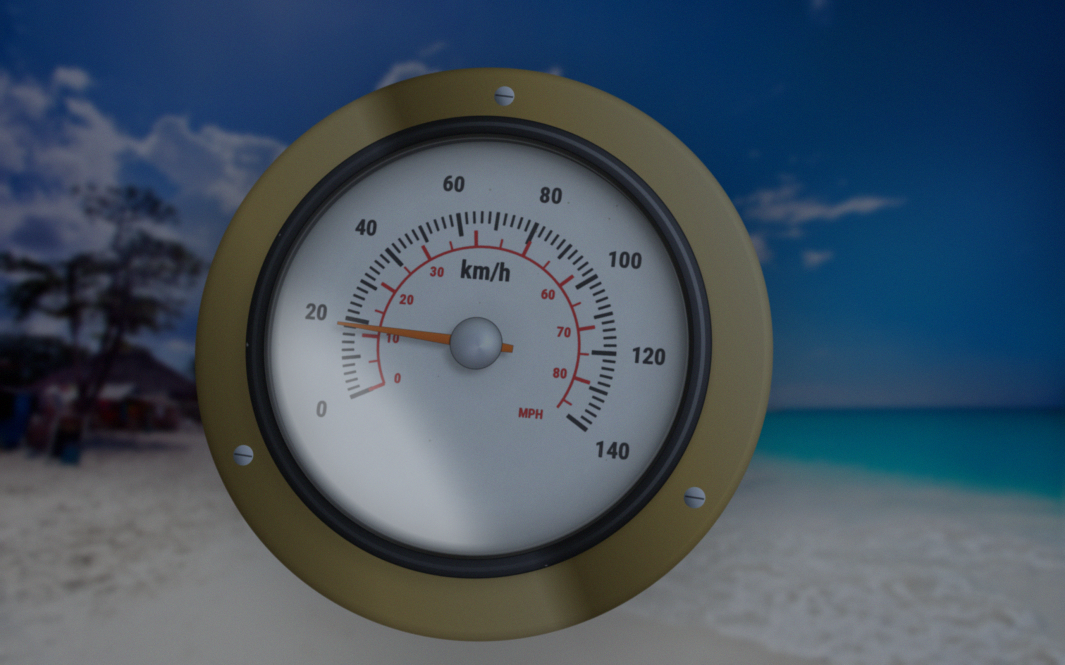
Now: 18
